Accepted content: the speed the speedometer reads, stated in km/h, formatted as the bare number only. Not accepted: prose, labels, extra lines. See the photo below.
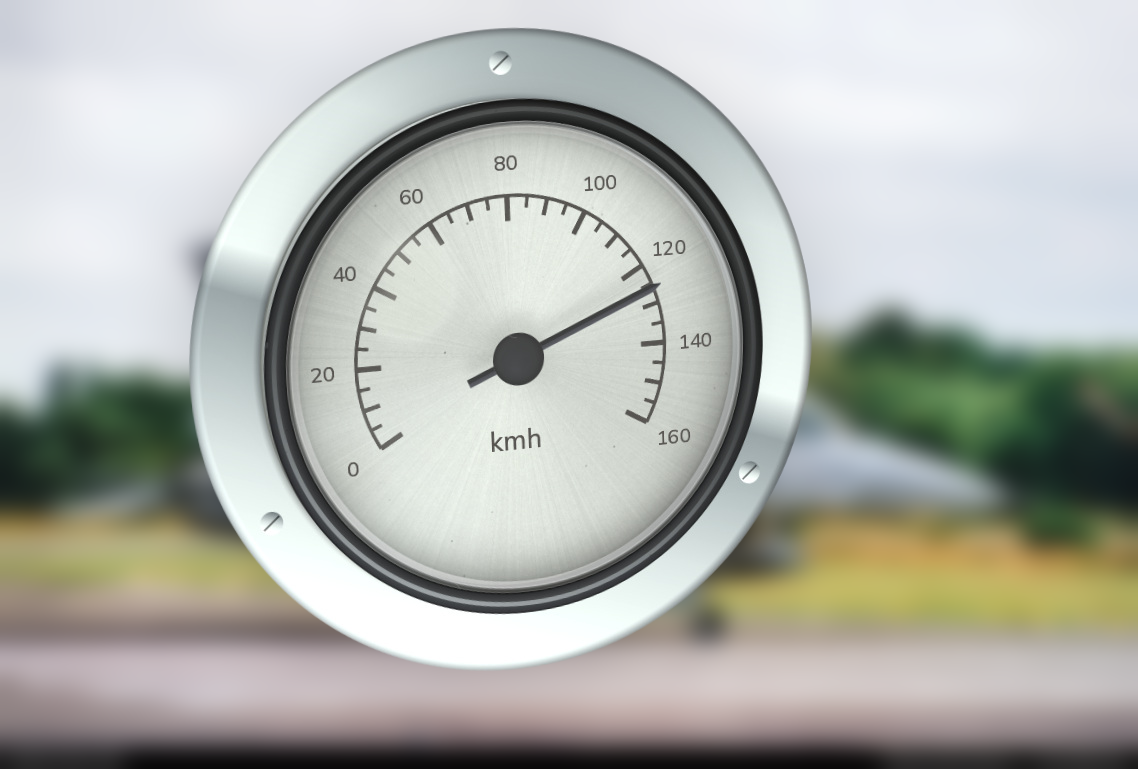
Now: 125
